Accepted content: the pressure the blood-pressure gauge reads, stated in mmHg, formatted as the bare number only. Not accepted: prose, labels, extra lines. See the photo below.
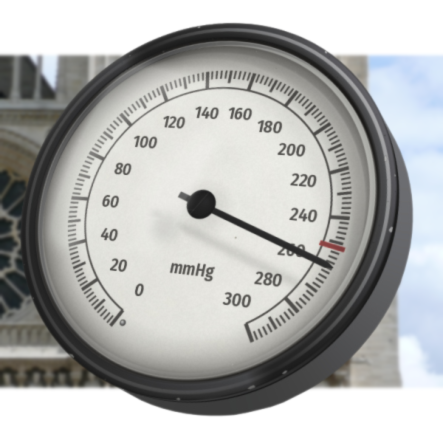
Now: 260
